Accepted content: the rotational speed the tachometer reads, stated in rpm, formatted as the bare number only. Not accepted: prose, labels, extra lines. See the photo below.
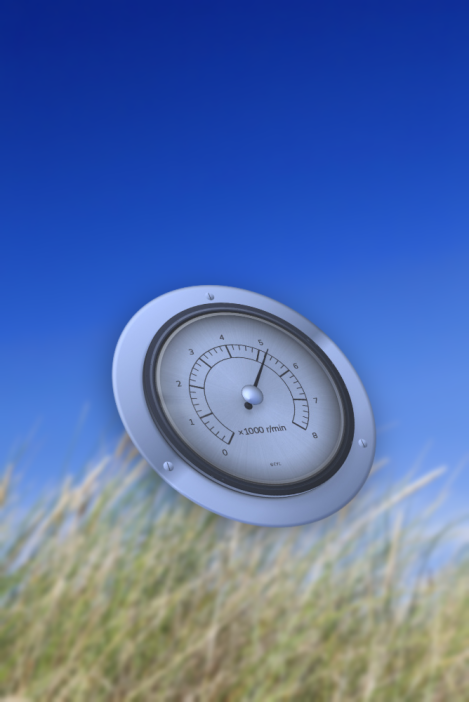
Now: 5200
